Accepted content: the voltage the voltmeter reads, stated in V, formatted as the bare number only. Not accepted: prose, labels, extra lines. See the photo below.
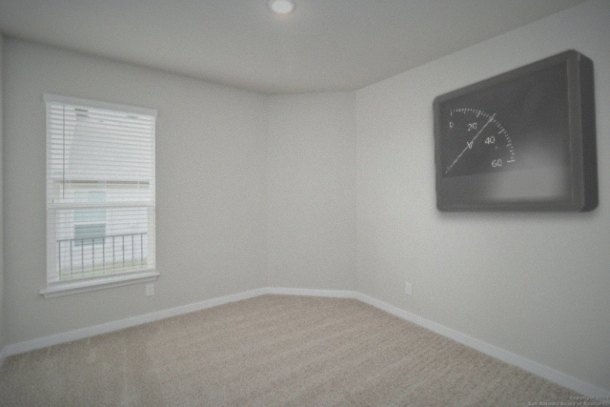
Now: 30
